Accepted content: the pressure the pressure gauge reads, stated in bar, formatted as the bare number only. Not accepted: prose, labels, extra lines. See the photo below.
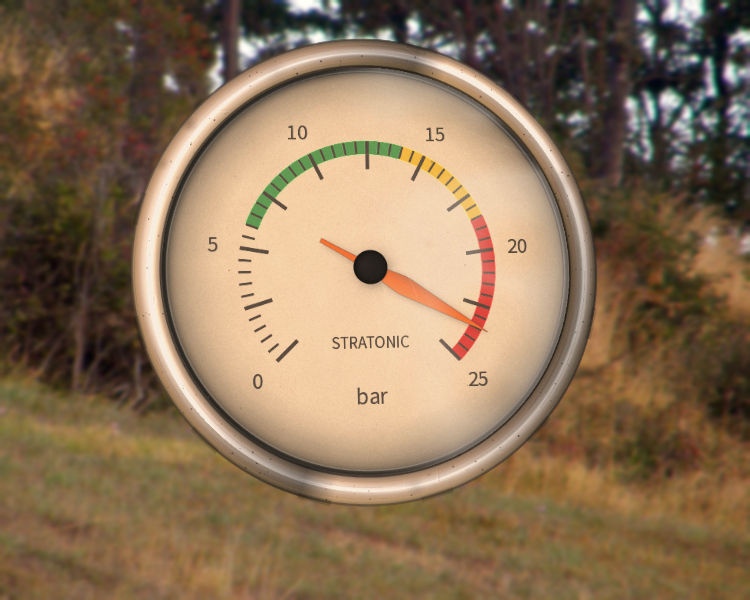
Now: 23.5
